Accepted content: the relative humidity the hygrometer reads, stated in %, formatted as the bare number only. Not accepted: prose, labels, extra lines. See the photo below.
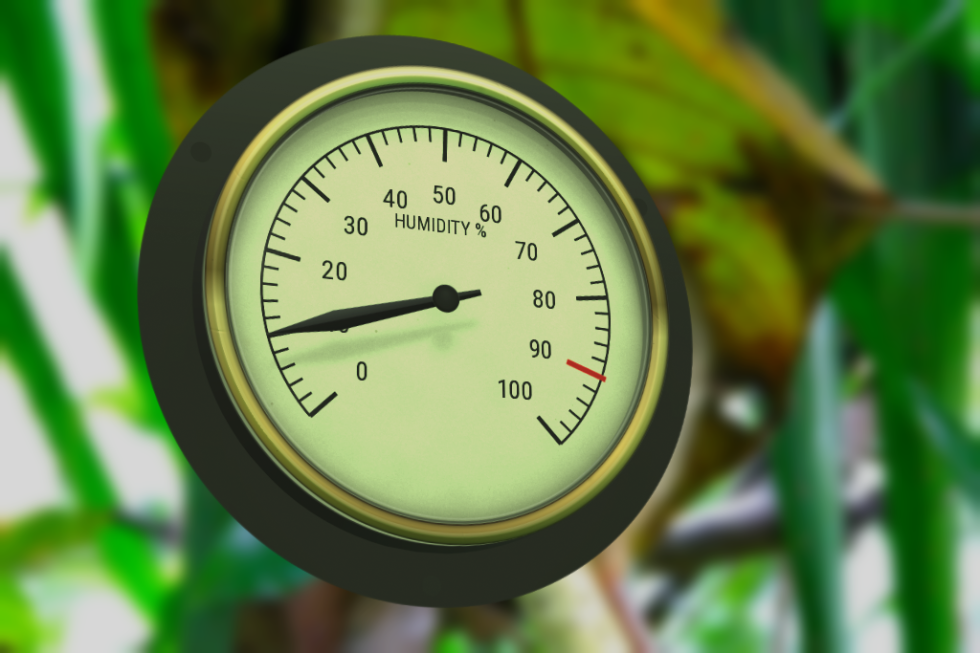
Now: 10
